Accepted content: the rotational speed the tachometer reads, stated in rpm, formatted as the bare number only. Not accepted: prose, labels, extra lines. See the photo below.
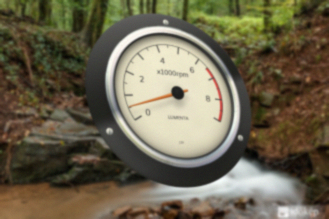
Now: 500
